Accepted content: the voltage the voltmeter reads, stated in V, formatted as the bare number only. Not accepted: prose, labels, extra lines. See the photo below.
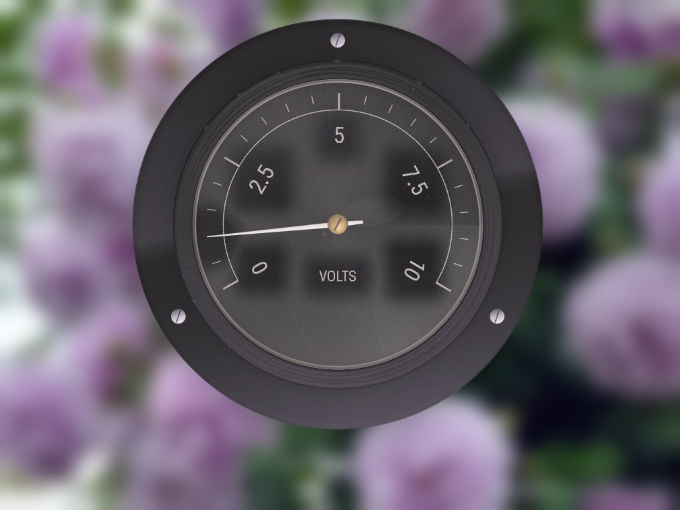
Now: 1
